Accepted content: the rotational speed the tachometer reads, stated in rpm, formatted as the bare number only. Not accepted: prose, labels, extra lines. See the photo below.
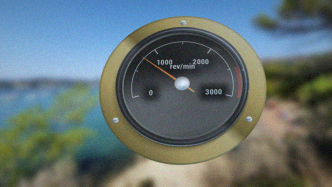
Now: 750
